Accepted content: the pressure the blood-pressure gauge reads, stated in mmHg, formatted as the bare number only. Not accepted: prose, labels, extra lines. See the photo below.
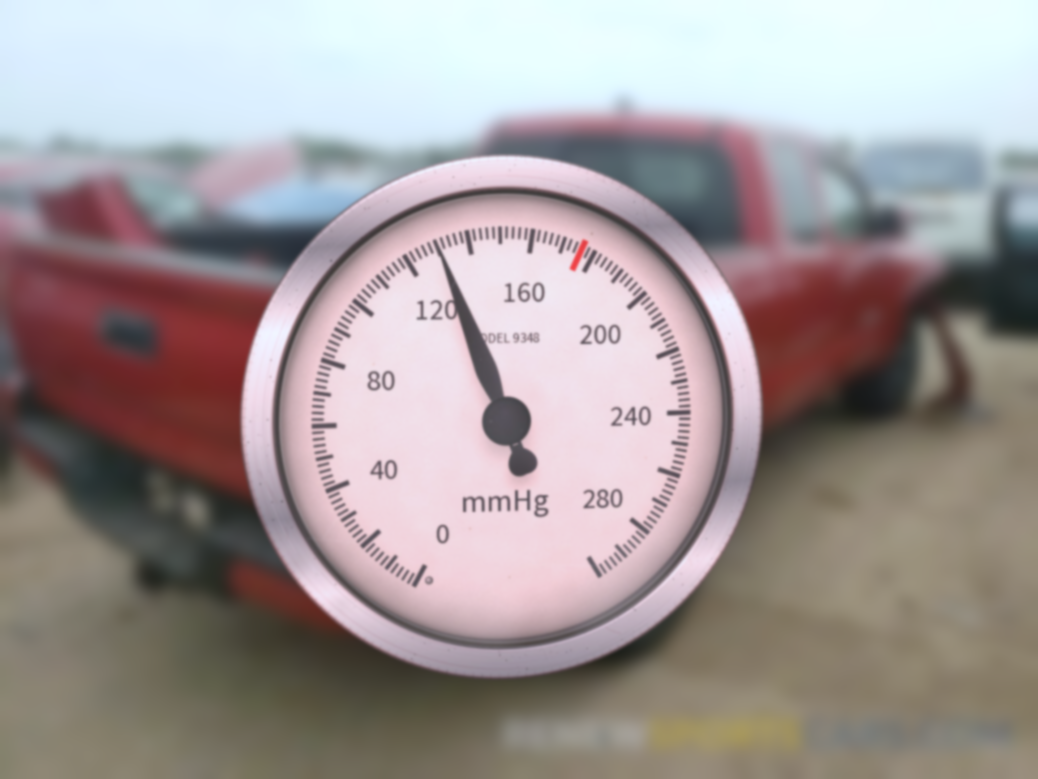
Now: 130
